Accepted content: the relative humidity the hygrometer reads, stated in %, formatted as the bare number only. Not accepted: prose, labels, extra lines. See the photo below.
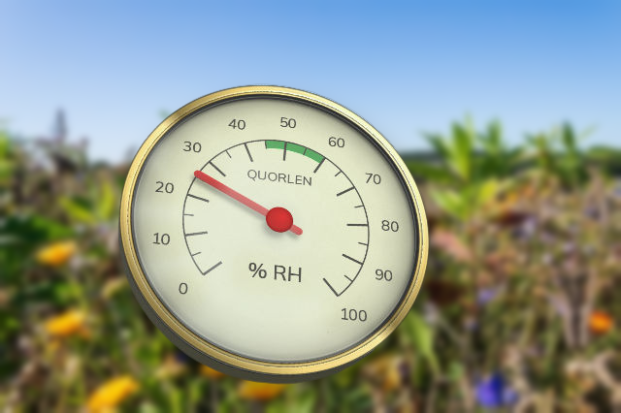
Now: 25
